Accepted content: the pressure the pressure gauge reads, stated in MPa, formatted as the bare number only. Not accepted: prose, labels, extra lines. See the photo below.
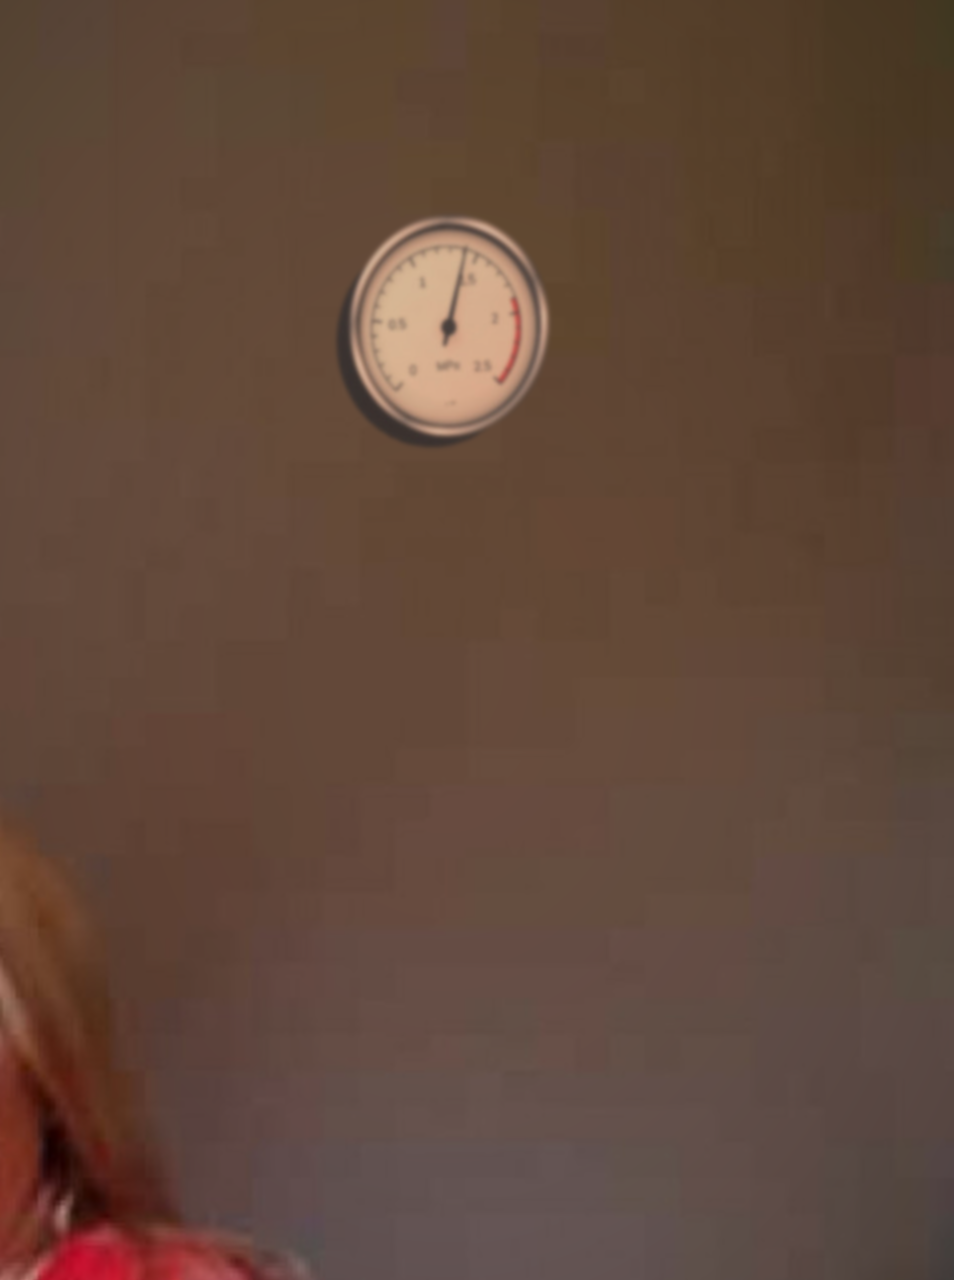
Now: 1.4
